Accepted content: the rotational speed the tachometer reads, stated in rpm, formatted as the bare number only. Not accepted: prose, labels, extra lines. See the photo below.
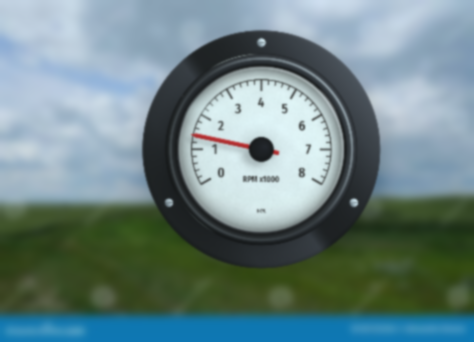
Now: 1400
